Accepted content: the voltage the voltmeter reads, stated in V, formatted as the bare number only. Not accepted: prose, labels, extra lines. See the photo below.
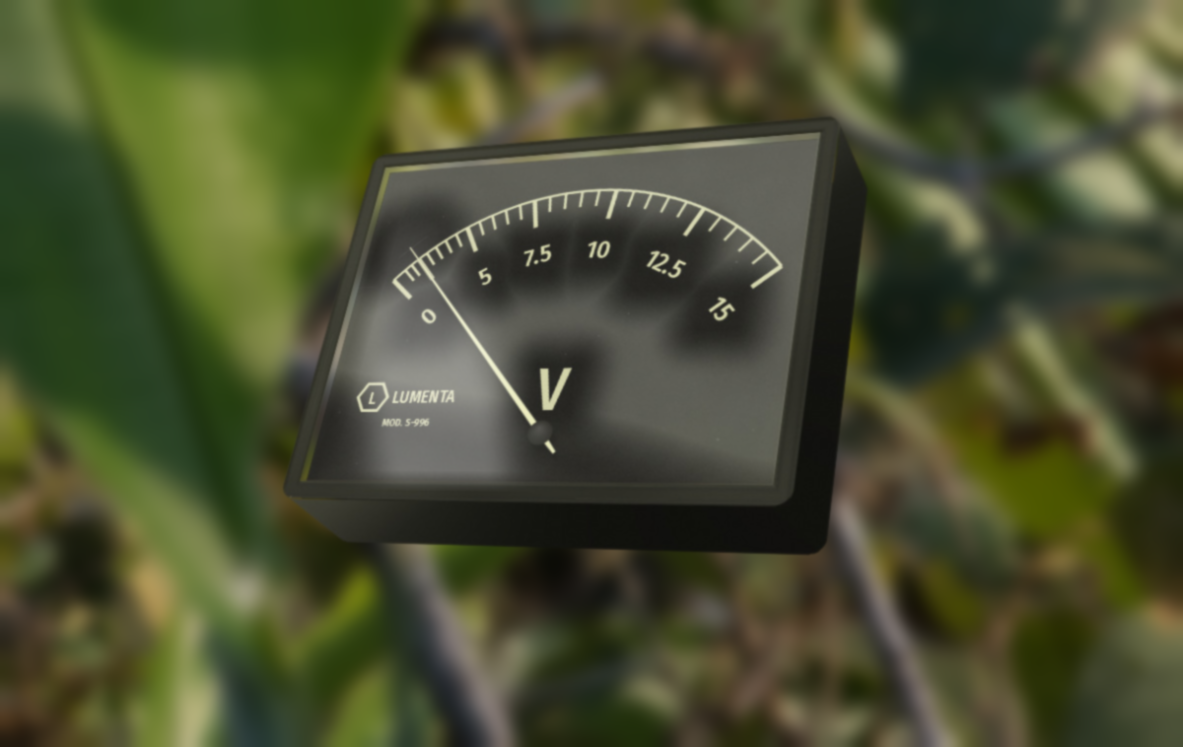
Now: 2.5
